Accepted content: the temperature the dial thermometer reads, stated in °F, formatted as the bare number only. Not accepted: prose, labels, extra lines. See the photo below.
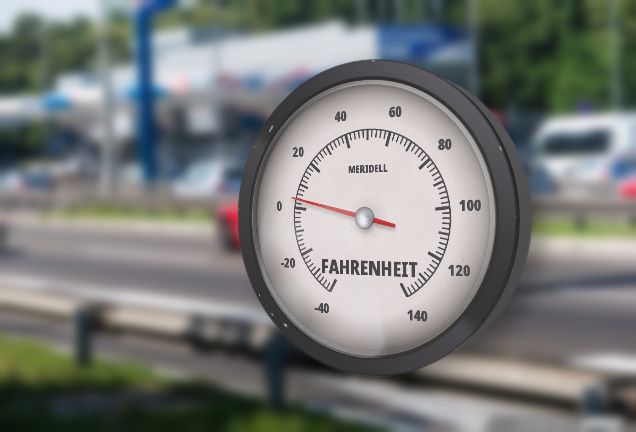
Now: 4
